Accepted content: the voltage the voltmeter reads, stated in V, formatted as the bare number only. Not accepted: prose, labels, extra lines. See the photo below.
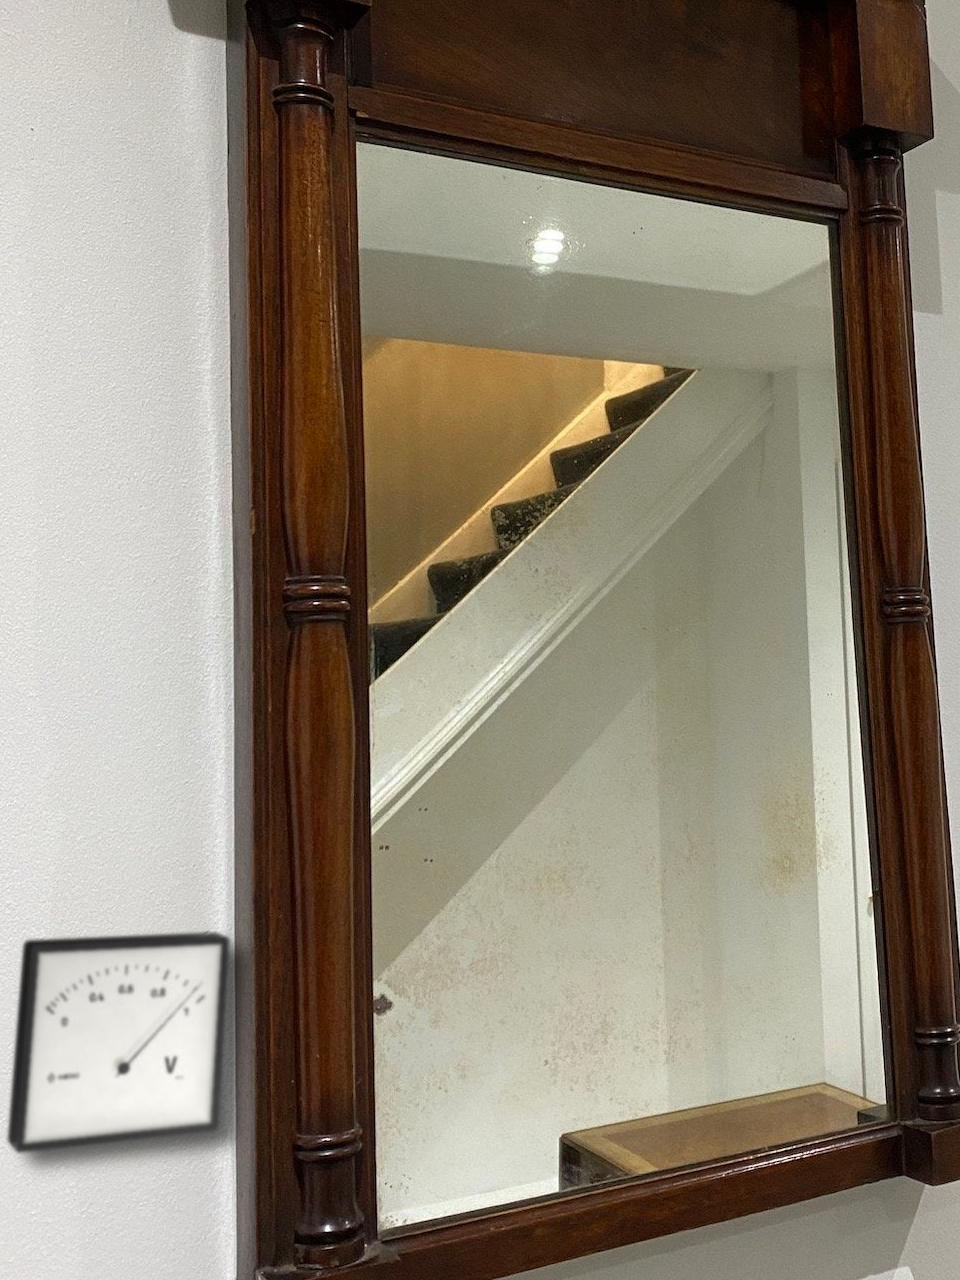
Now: 0.95
